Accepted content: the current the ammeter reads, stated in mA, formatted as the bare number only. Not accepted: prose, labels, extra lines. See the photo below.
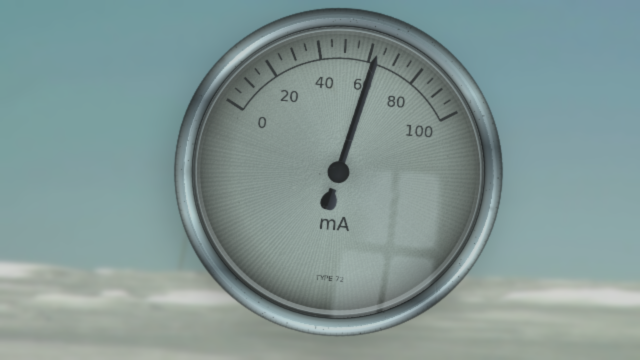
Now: 62.5
